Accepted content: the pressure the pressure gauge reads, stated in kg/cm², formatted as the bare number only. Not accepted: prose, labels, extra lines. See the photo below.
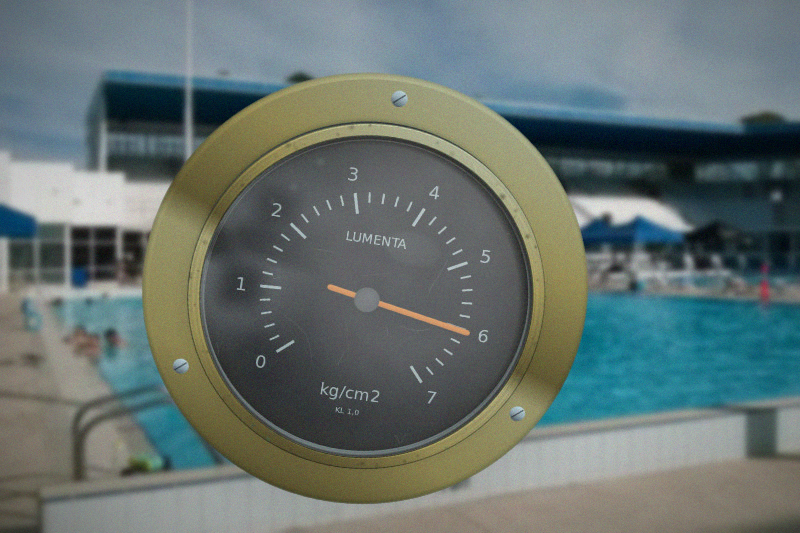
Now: 6
